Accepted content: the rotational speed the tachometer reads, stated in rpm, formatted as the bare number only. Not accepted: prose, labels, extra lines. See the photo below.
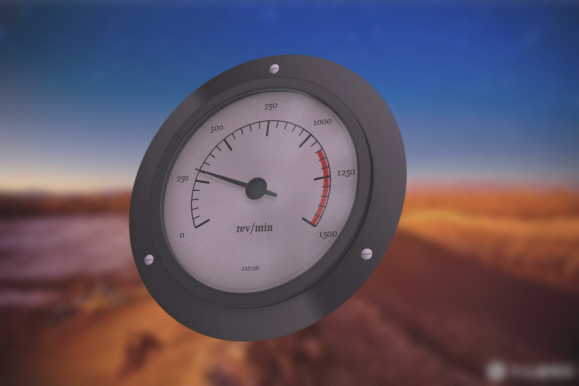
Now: 300
